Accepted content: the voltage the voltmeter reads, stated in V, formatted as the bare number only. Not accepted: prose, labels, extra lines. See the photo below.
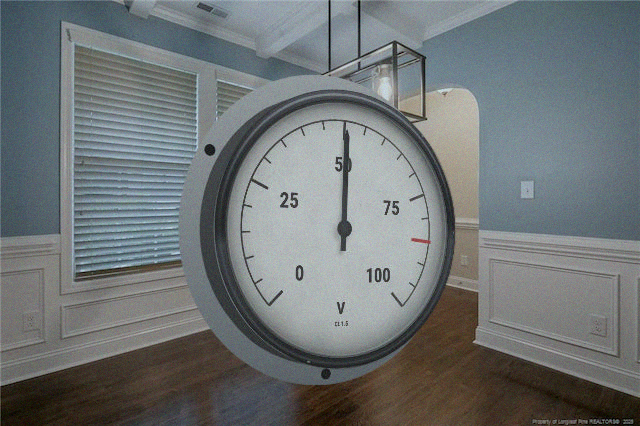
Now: 50
